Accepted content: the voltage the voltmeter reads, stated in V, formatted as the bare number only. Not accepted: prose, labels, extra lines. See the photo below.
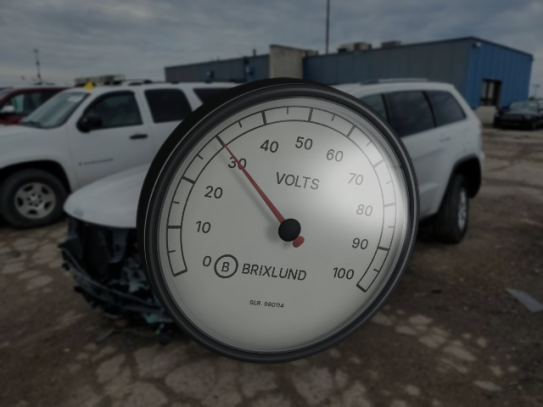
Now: 30
